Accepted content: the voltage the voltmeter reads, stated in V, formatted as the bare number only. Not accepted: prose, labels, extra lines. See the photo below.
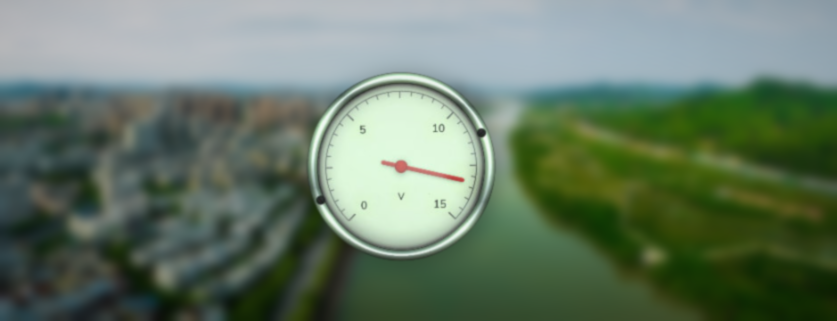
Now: 13.25
